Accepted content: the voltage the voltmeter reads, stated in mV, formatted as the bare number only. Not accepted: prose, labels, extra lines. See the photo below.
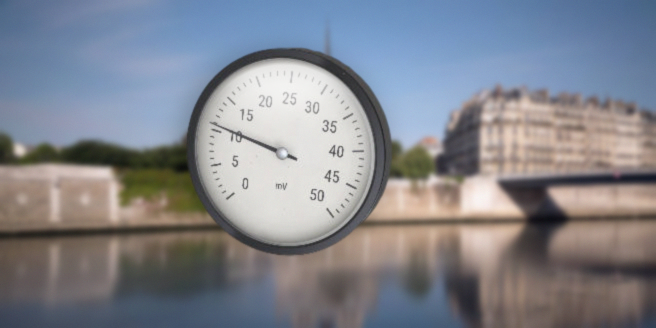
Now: 11
